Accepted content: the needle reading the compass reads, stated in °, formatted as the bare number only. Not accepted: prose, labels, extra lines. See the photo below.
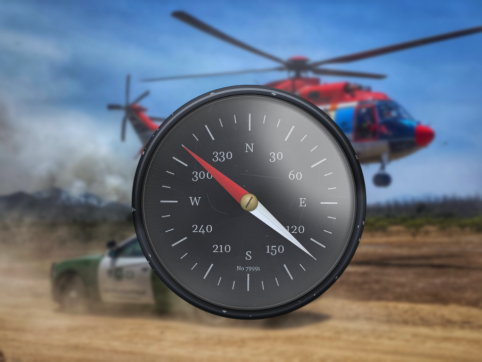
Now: 310
